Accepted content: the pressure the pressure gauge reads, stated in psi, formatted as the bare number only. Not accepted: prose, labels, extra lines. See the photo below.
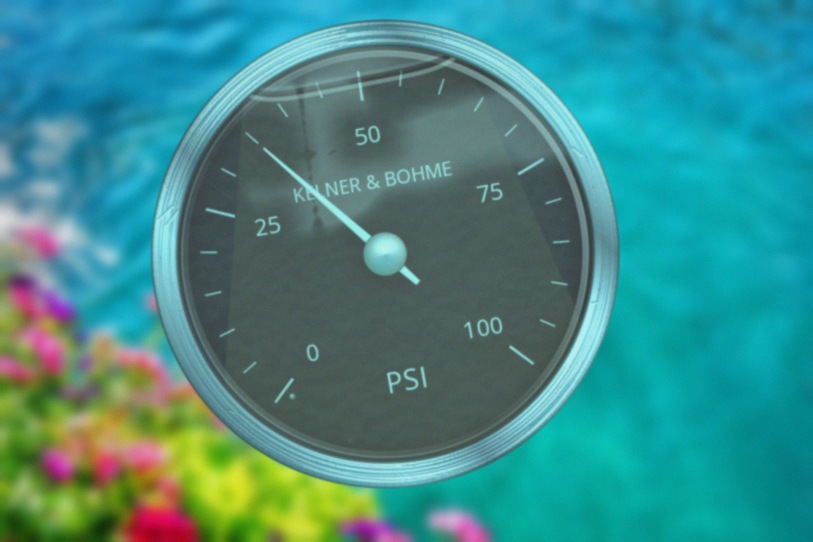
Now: 35
